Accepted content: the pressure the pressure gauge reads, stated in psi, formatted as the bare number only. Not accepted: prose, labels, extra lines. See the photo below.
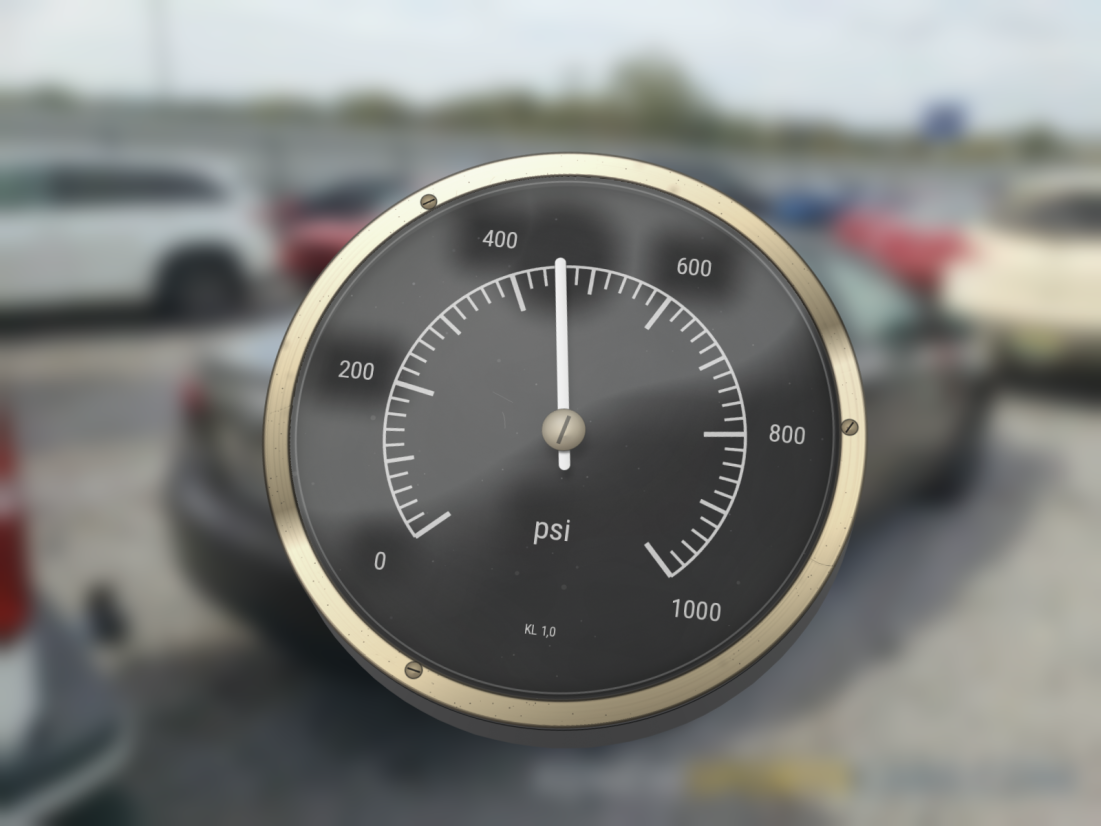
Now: 460
